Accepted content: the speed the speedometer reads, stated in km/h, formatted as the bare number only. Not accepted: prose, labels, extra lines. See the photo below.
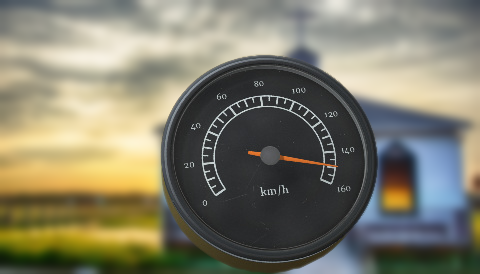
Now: 150
